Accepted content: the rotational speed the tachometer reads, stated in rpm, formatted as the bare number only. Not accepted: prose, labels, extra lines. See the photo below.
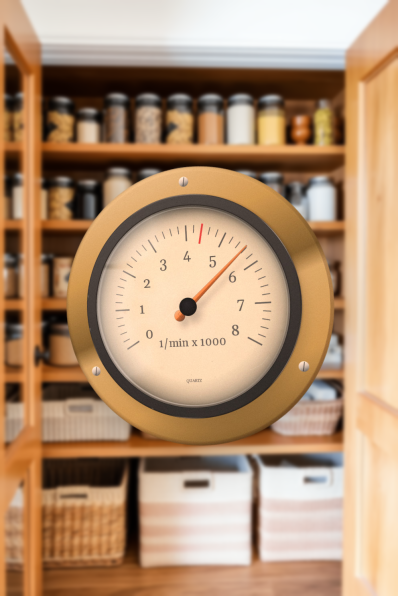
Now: 5600
